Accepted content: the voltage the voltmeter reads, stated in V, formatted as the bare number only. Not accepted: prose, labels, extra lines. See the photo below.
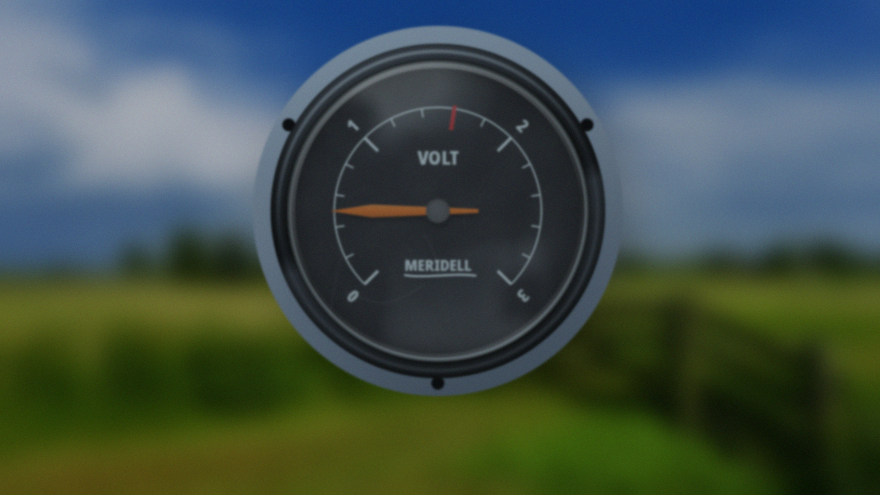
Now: 0.5
